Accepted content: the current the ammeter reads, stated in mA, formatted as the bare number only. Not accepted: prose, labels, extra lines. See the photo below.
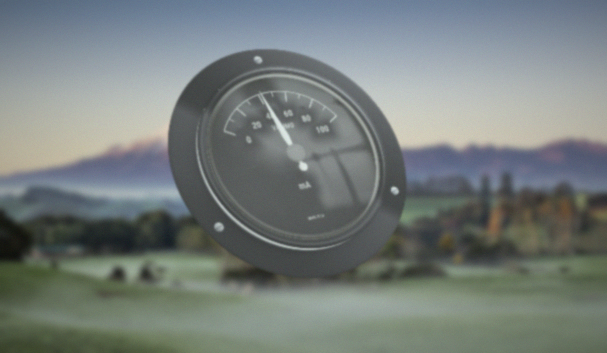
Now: 40
